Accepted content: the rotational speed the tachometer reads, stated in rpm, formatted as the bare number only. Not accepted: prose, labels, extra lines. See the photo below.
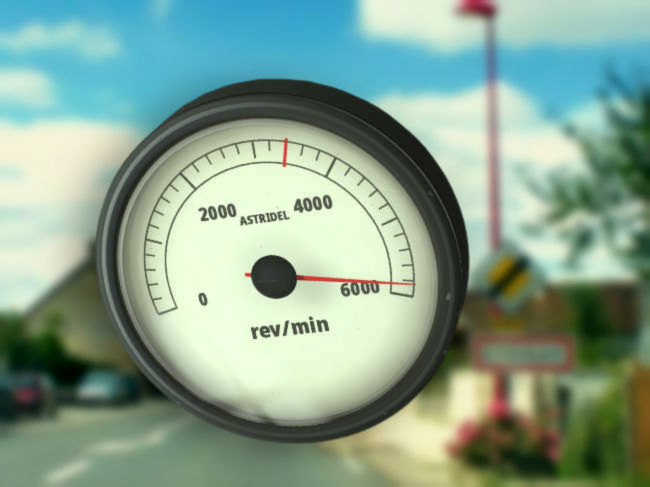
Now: 5800
